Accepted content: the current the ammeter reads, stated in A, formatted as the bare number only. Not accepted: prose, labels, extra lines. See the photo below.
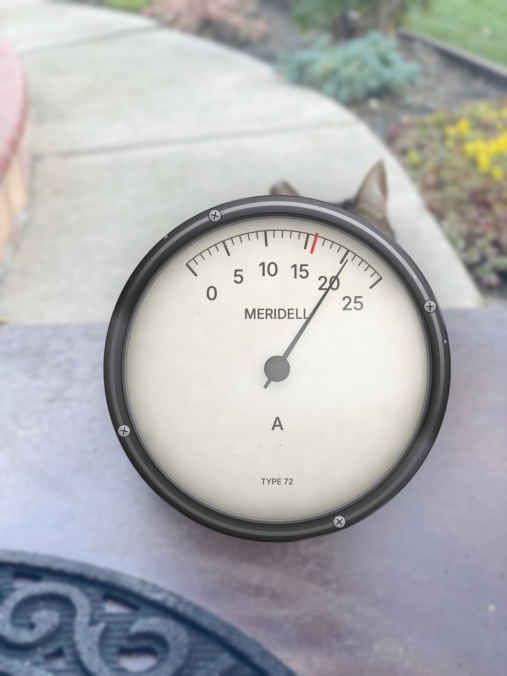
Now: 20.5
